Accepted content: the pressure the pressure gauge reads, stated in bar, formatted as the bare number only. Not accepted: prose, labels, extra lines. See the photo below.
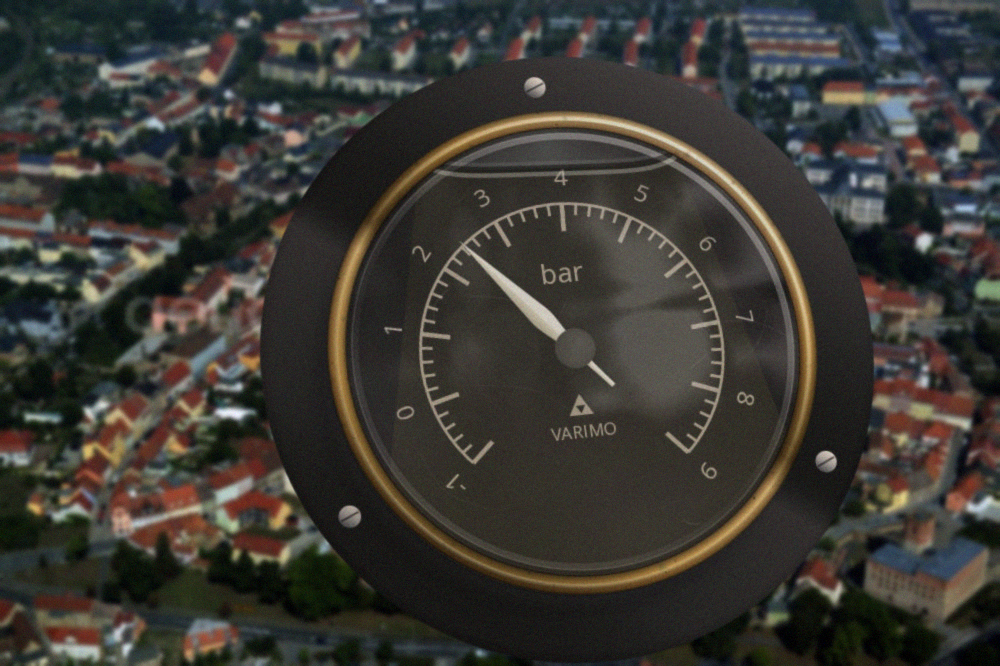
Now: 2.4
